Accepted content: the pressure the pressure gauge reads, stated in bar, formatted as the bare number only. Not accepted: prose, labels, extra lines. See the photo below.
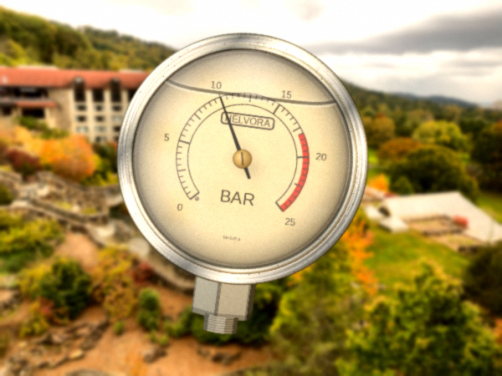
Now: 10
